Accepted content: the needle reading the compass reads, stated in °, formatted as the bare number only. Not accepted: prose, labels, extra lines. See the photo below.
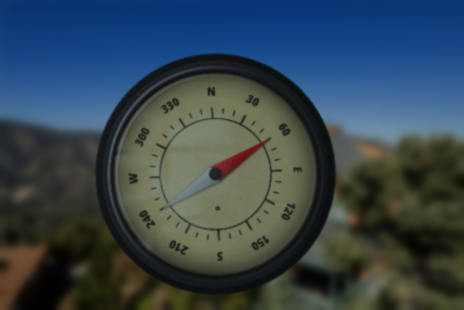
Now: 60
